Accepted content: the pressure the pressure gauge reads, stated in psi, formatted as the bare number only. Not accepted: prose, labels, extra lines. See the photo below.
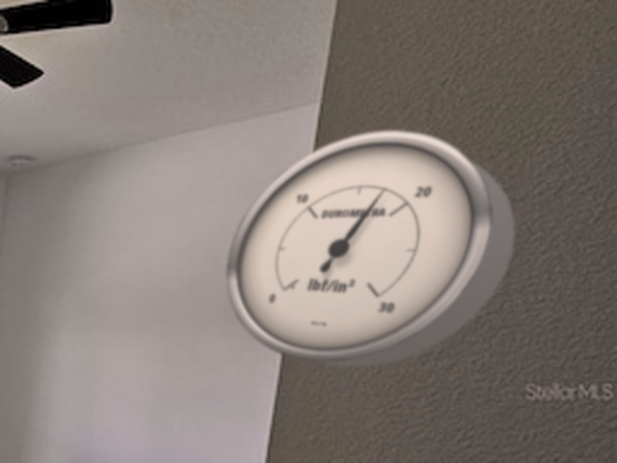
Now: 17.5
